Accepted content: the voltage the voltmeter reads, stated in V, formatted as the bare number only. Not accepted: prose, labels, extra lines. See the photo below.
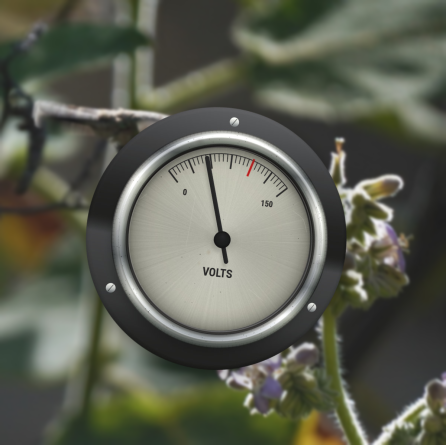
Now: 45
